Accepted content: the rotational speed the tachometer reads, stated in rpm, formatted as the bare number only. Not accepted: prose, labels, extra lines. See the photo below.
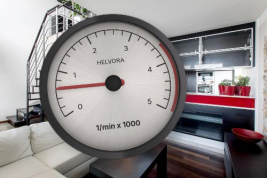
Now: 600
